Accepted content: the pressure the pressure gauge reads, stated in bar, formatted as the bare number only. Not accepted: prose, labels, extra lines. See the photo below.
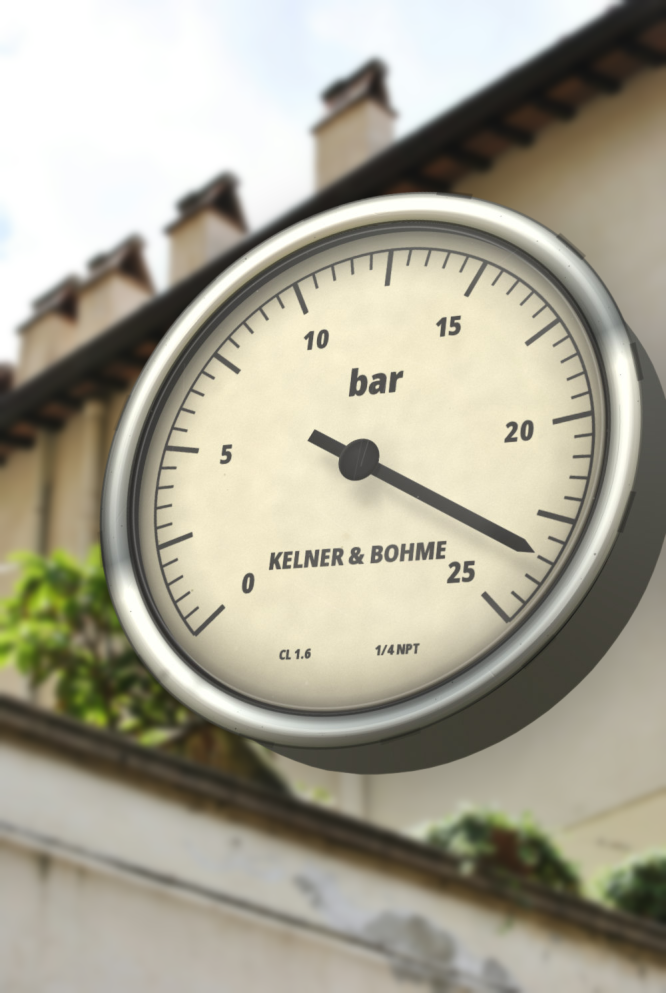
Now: 23.5
